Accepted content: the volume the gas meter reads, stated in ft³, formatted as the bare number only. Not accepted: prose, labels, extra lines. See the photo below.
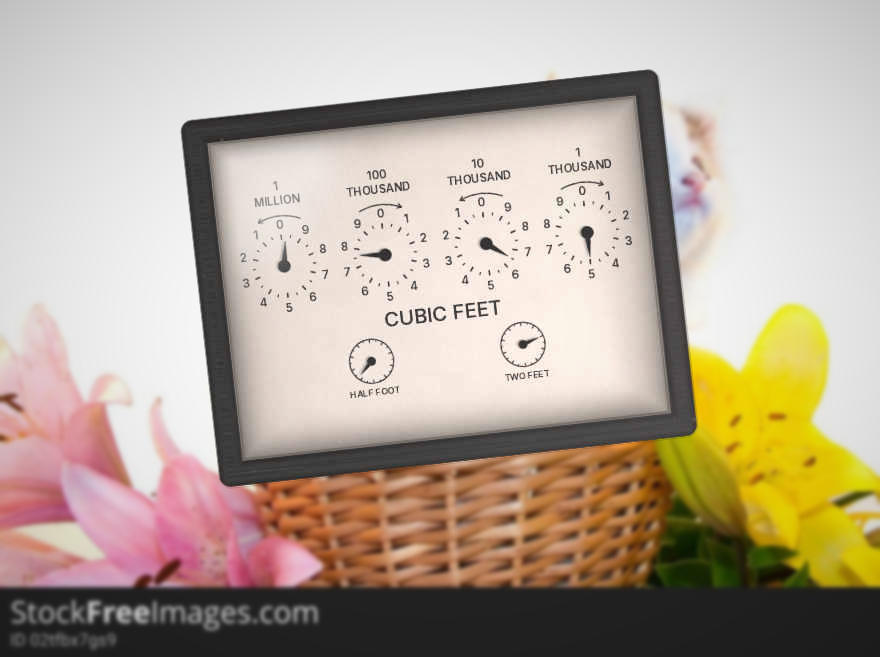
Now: 976500
